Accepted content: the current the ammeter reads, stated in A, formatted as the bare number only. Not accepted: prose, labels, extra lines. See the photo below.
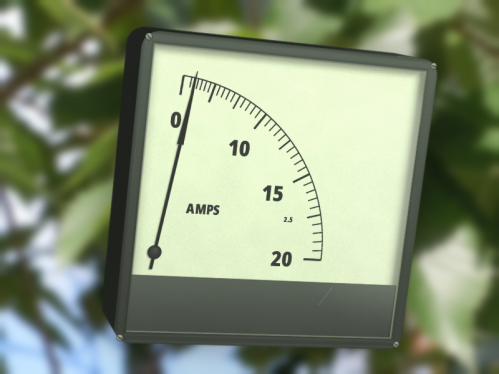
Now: 2.5
